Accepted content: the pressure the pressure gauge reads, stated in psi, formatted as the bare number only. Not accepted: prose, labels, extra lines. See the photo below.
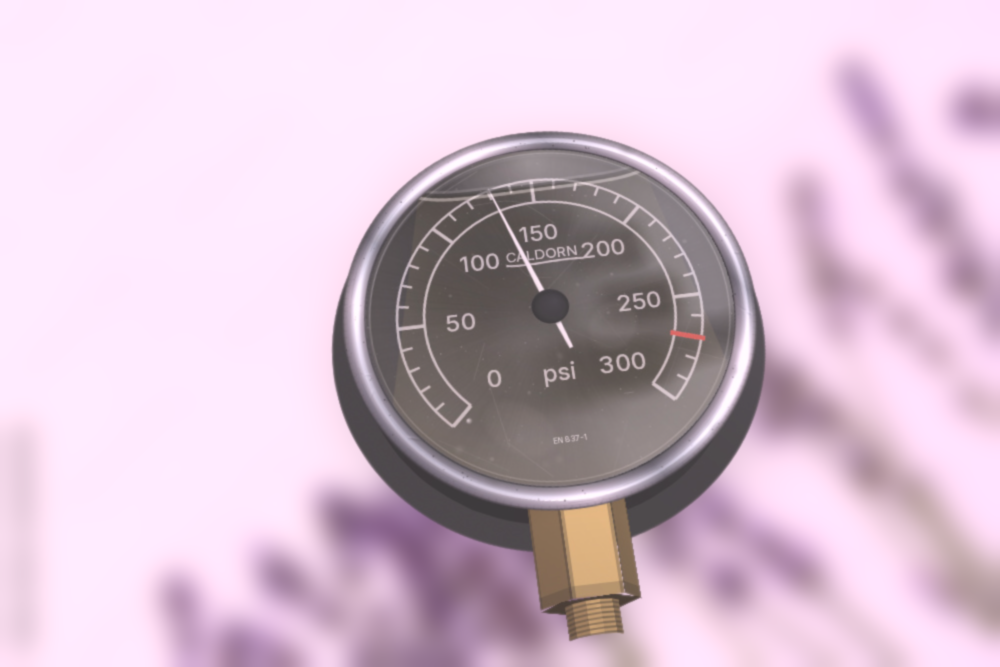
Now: 130
